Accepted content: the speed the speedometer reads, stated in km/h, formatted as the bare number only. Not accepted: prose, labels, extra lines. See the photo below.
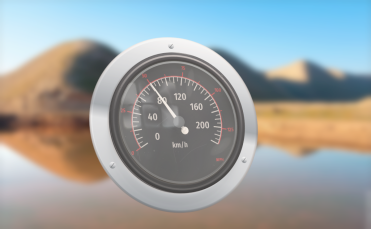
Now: 80
